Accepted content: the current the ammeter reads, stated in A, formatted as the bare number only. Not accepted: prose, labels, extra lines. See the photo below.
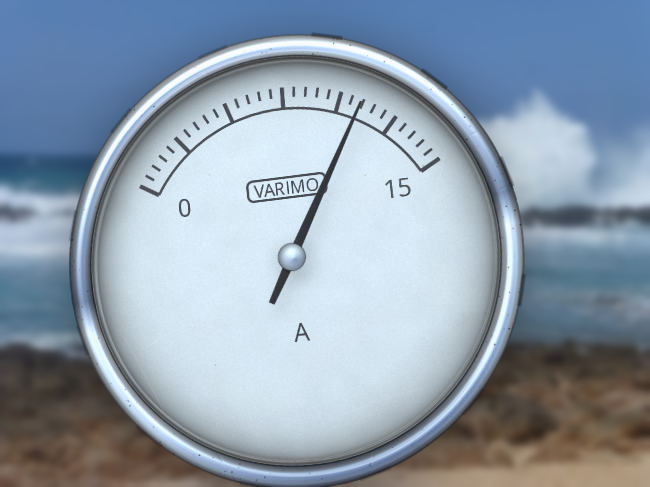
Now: 11
